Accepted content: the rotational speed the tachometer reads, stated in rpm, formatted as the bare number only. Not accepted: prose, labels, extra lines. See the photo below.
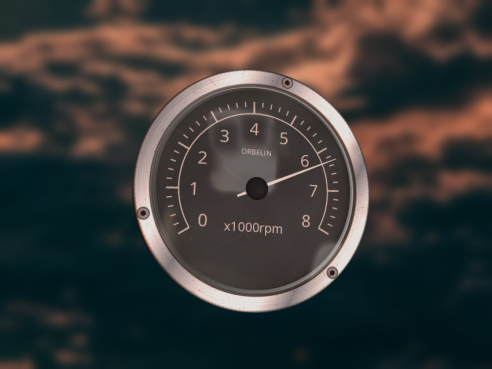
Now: 6300
